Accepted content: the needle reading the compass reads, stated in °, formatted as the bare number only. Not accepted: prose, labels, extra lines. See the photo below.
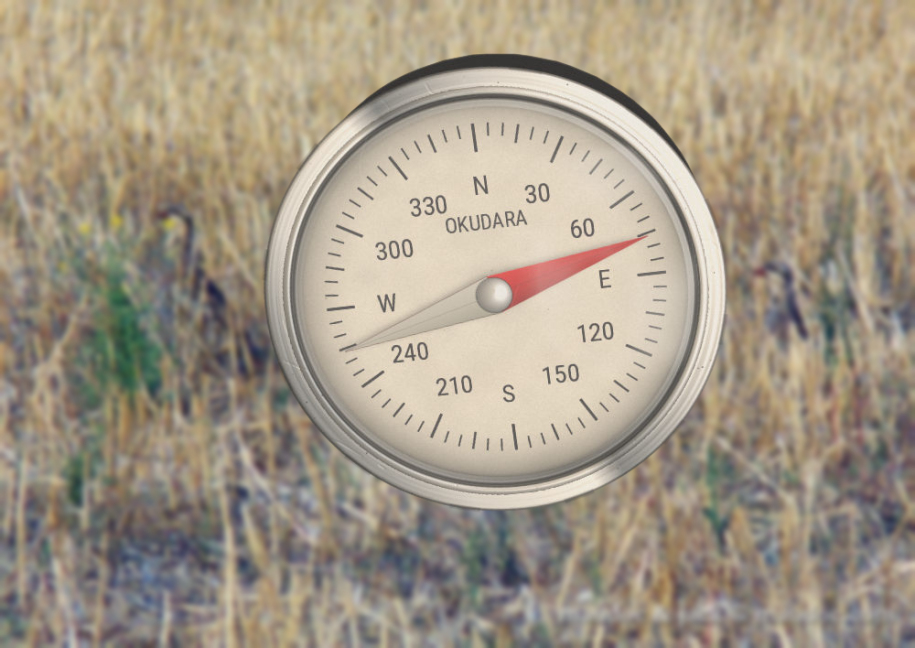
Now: 75
